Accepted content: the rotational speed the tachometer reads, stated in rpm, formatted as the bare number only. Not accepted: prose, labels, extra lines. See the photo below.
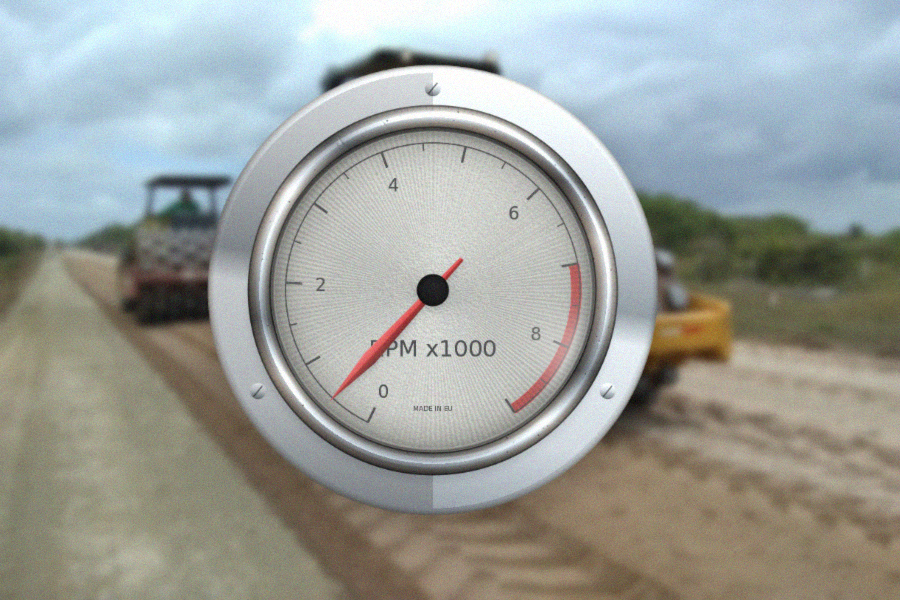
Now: 500
